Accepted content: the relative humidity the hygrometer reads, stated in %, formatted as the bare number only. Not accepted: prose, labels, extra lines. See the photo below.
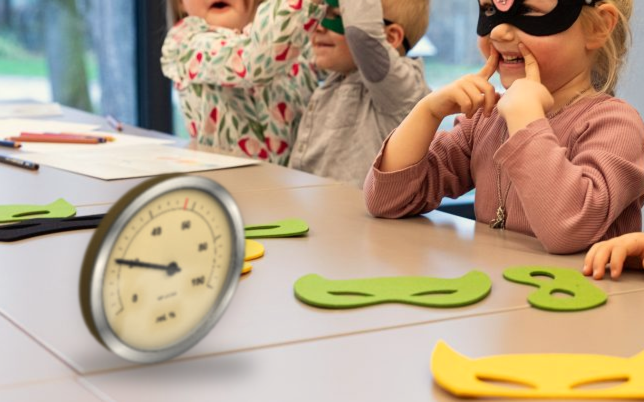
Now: 20
